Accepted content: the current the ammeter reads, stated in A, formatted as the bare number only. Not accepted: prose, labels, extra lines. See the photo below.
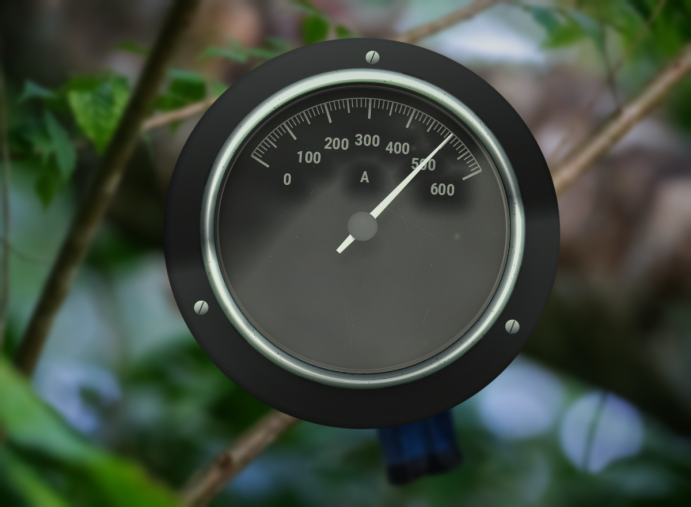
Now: 500
